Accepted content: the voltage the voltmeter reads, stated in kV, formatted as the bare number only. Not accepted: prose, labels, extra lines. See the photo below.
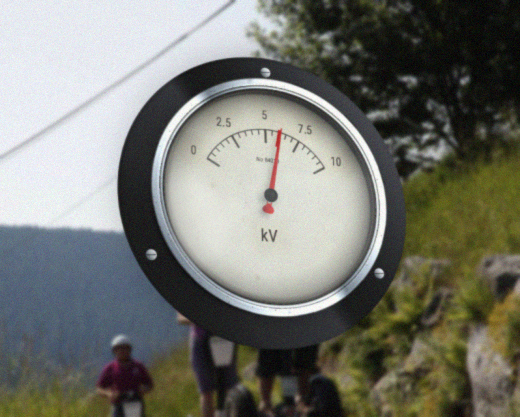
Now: 6
